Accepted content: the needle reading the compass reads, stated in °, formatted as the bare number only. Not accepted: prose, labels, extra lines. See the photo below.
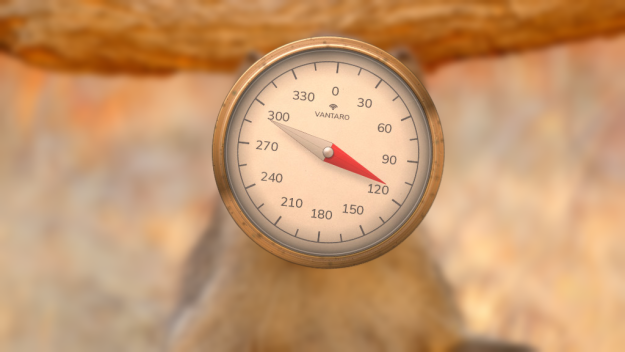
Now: 112.5
